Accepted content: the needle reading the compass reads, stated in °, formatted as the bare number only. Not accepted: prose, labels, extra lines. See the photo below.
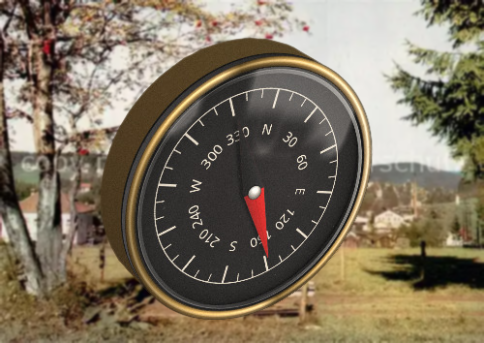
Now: 150
